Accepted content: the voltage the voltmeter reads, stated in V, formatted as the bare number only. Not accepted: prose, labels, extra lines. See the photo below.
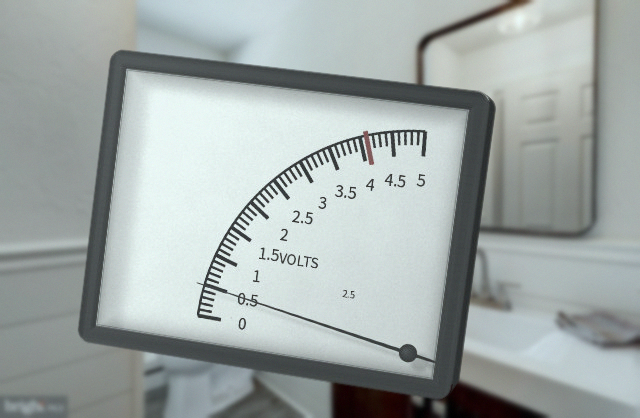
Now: 0.5
